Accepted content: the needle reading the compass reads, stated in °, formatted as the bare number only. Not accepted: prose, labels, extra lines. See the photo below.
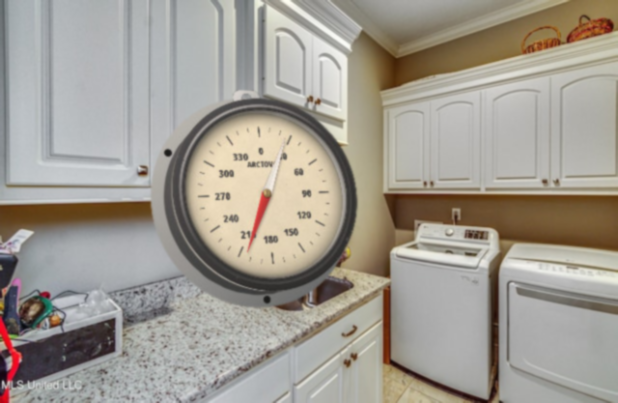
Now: 205
